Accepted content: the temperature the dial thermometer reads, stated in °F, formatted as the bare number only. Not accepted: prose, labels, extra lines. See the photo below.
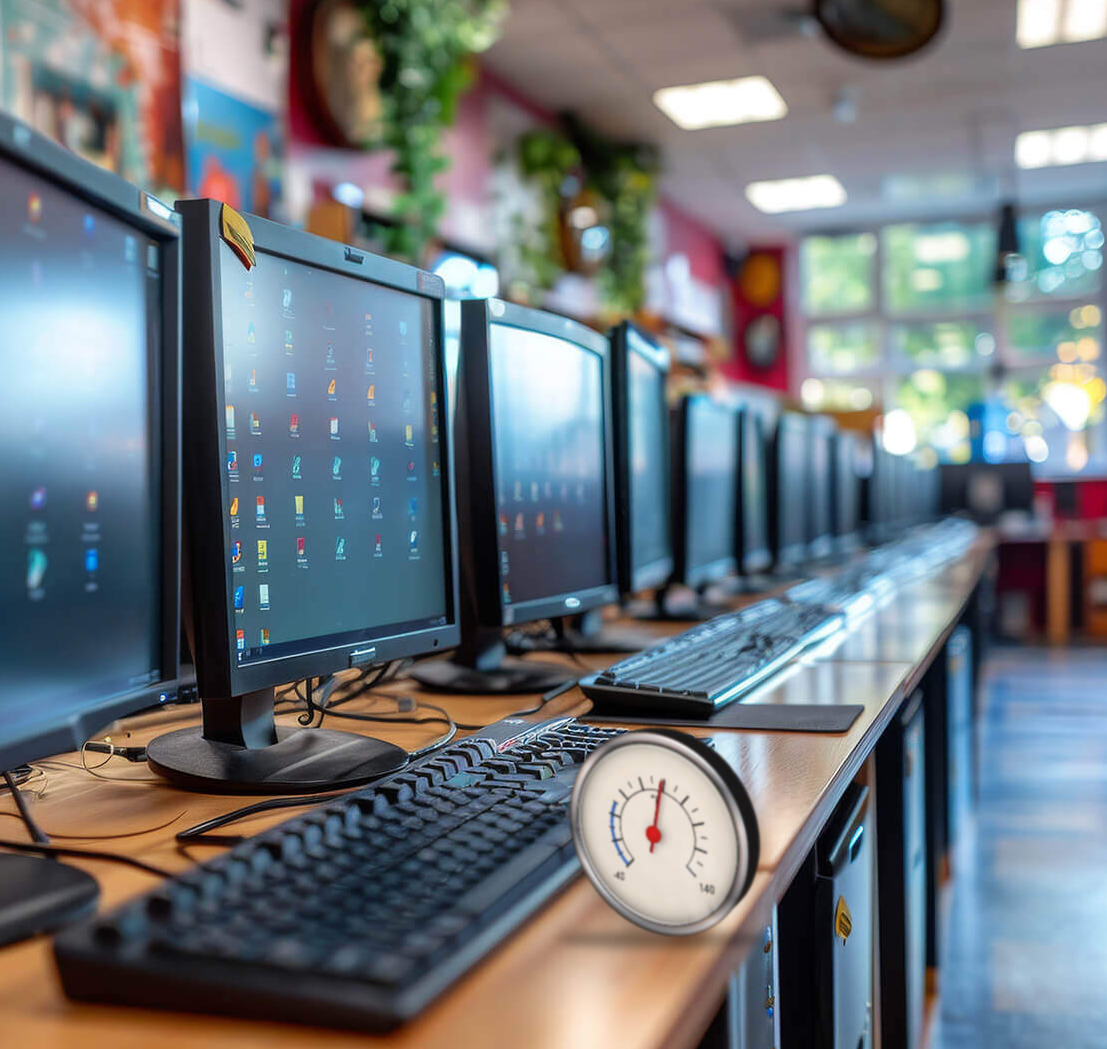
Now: 60
